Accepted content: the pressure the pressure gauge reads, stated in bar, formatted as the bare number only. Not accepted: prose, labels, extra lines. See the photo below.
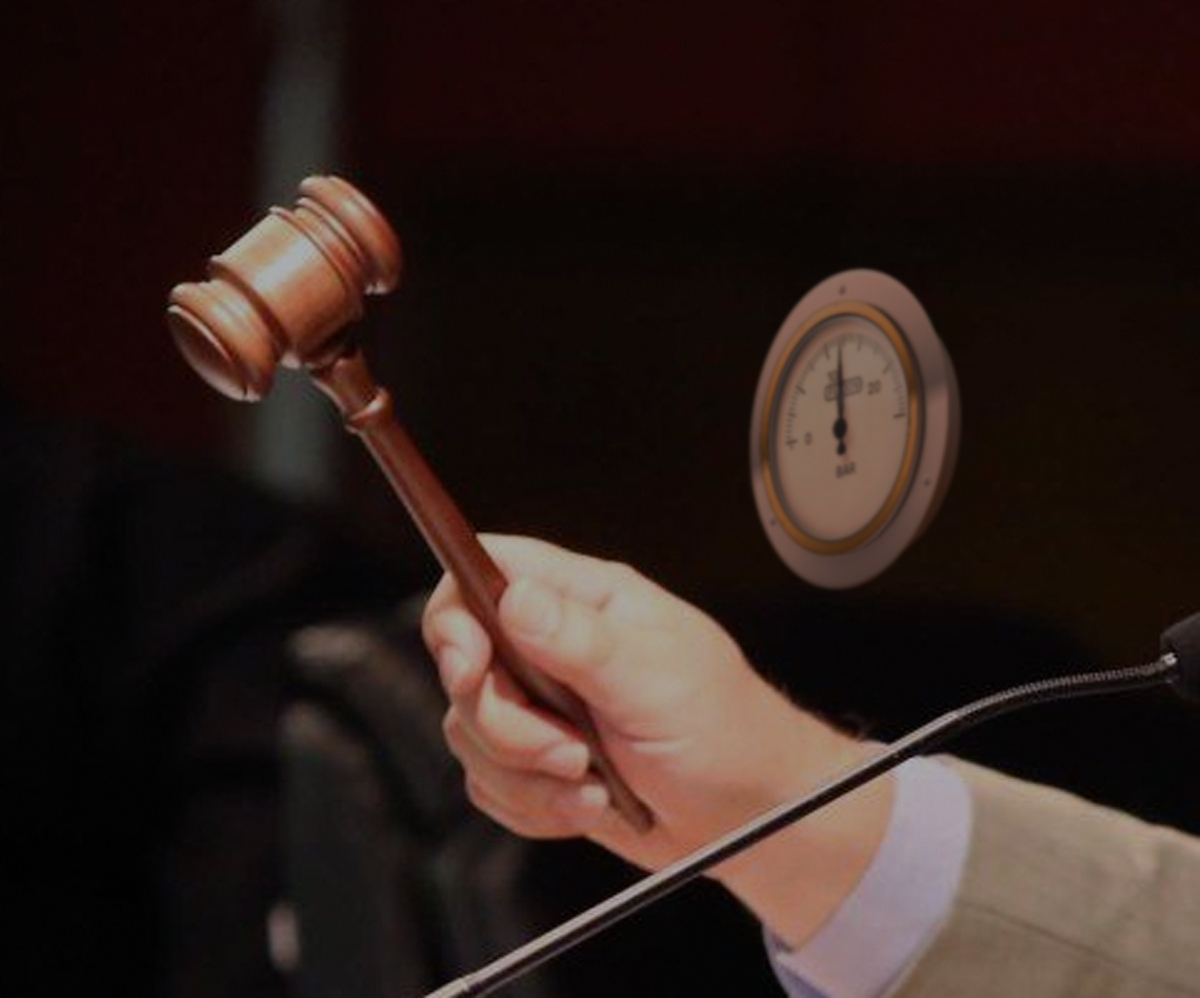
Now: 12.5
